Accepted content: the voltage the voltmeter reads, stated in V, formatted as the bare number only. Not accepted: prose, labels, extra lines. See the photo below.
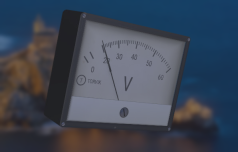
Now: 20
